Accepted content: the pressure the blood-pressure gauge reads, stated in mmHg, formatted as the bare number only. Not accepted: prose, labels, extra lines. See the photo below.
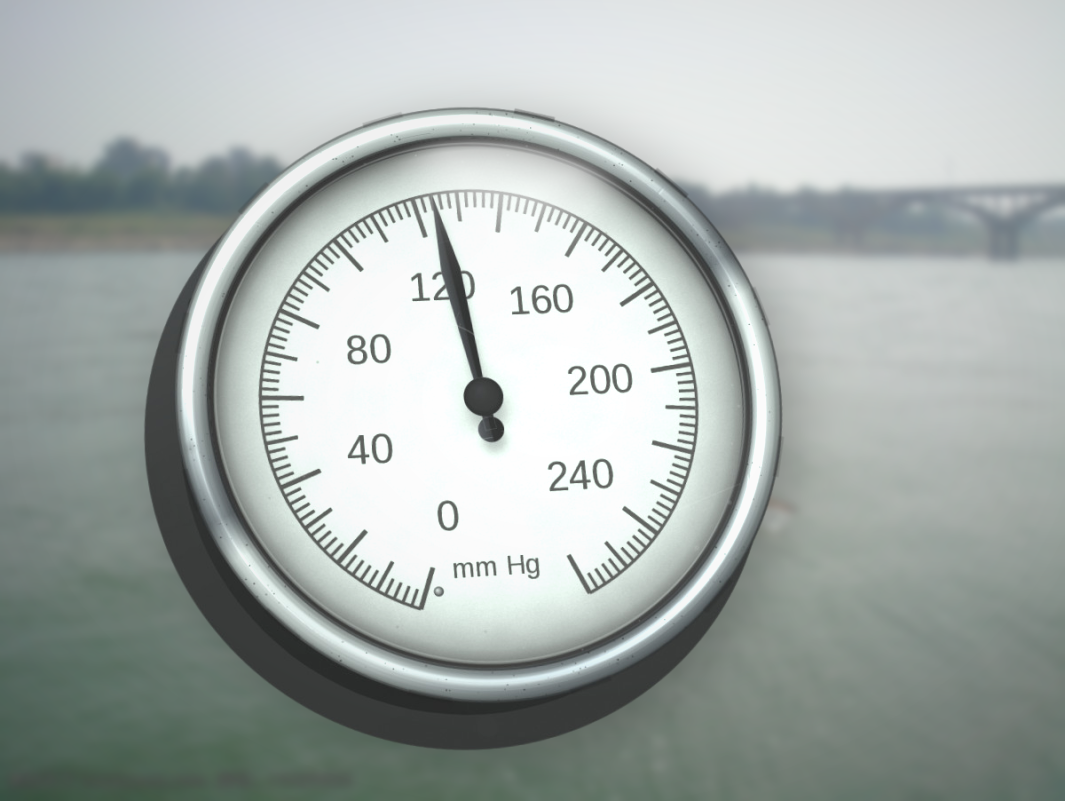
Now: 124
